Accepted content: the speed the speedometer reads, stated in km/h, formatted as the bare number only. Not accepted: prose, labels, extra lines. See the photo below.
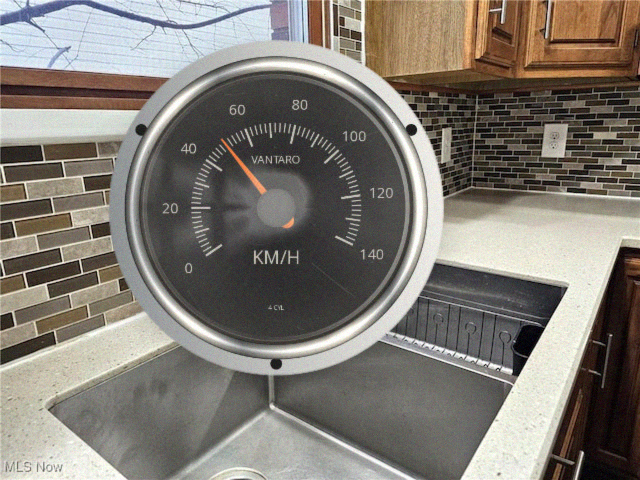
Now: 50
